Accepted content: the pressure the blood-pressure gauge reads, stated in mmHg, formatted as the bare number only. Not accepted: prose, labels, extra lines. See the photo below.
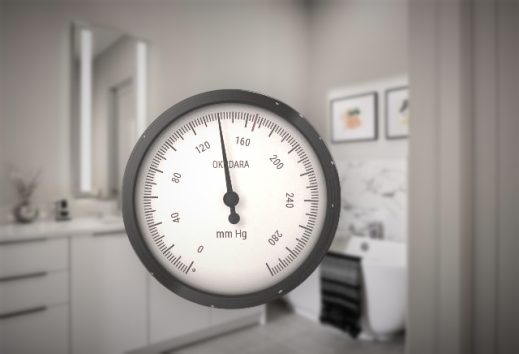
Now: 140
